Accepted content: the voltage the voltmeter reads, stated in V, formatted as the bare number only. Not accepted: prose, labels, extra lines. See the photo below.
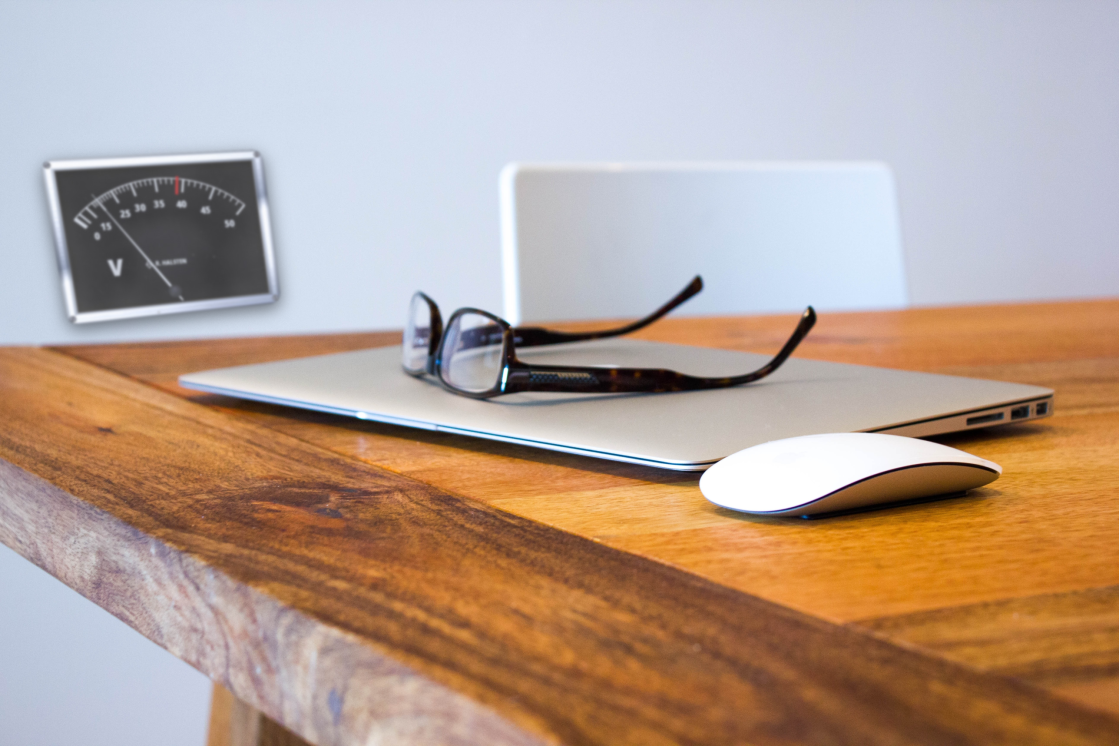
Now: 20
